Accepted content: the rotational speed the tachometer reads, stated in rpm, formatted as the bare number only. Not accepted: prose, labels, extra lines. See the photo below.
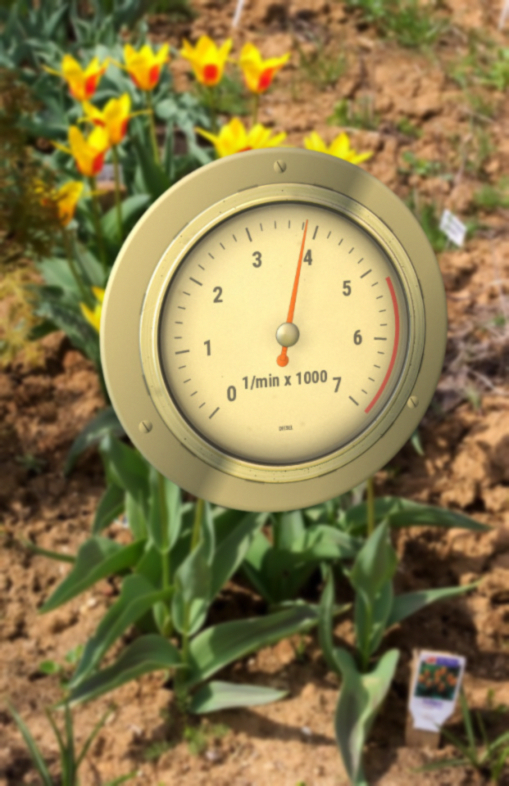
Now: 3800
